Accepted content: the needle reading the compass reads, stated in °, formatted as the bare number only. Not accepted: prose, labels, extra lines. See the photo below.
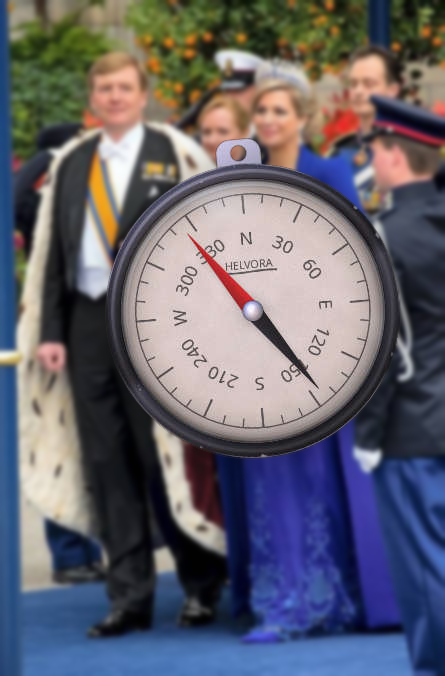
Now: 325
